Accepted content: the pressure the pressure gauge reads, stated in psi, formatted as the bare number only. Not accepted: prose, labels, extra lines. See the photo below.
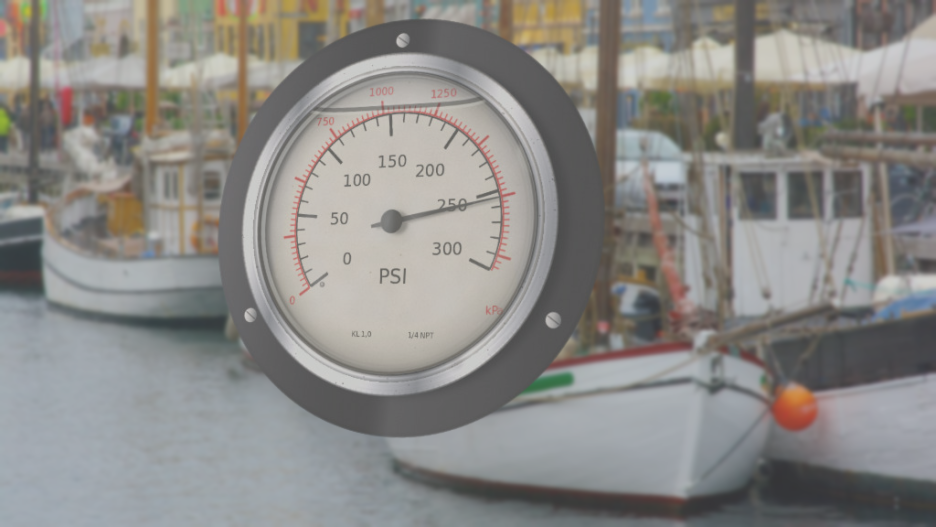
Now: 255
